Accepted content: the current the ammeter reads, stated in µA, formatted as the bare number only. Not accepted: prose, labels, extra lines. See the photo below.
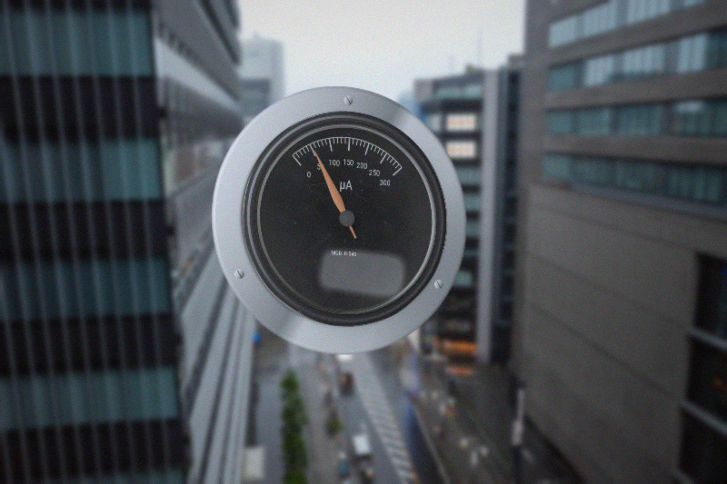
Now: 50
